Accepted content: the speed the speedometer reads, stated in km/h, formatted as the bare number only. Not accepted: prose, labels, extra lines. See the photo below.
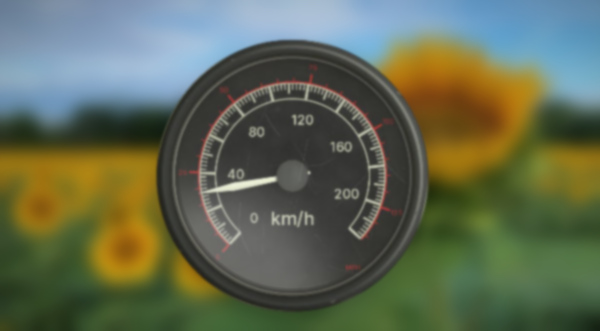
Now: 30
